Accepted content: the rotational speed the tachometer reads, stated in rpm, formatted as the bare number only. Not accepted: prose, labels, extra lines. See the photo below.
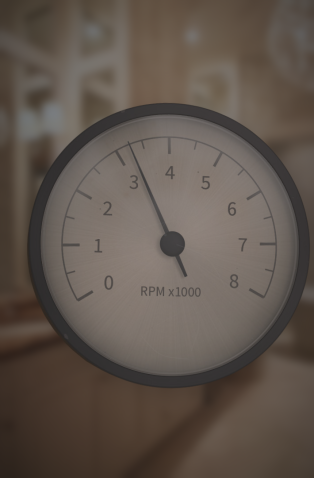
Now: 3250
